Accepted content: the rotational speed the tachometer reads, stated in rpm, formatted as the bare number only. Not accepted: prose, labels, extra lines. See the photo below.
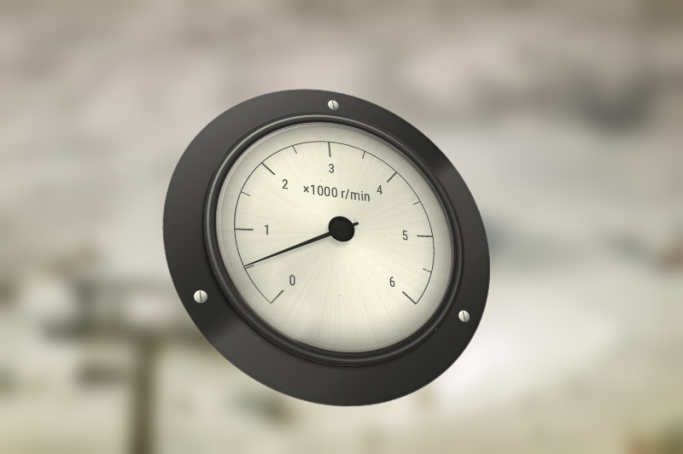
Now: 500
